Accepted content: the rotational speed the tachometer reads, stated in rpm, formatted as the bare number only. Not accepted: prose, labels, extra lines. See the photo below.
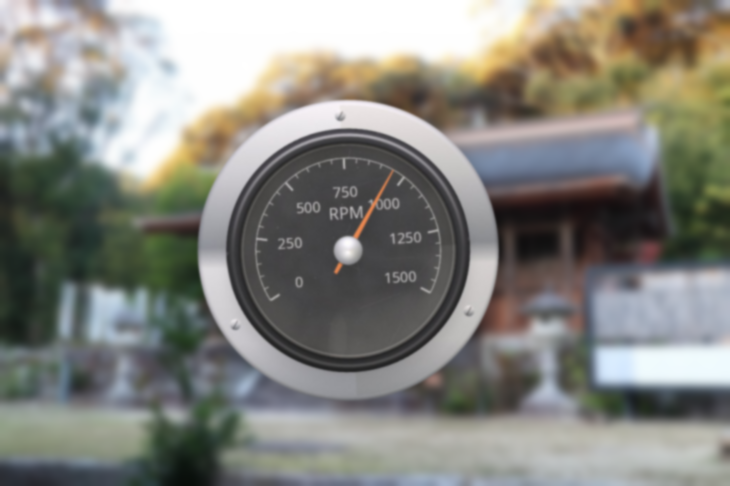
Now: 950
